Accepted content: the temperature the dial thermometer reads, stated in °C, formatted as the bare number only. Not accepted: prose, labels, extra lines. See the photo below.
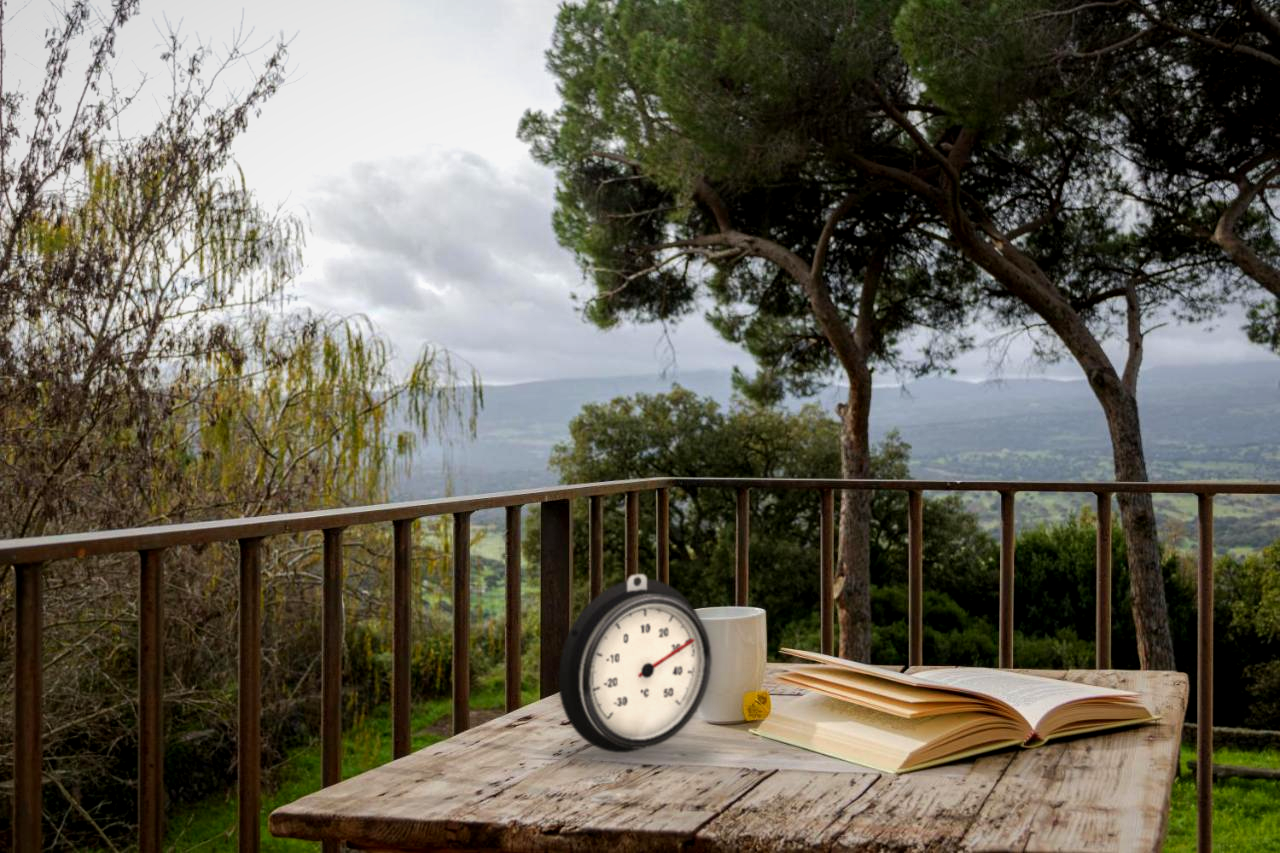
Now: 30
